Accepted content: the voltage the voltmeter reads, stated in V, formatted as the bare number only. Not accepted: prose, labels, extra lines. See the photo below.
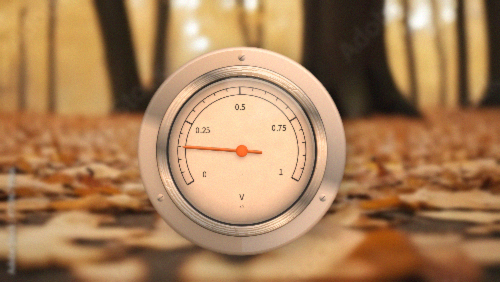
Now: 0.15
